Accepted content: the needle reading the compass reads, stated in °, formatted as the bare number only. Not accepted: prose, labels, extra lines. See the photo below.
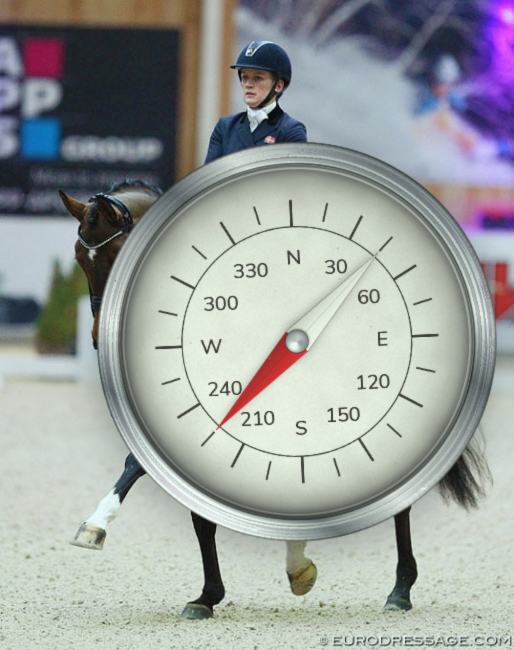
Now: 225
